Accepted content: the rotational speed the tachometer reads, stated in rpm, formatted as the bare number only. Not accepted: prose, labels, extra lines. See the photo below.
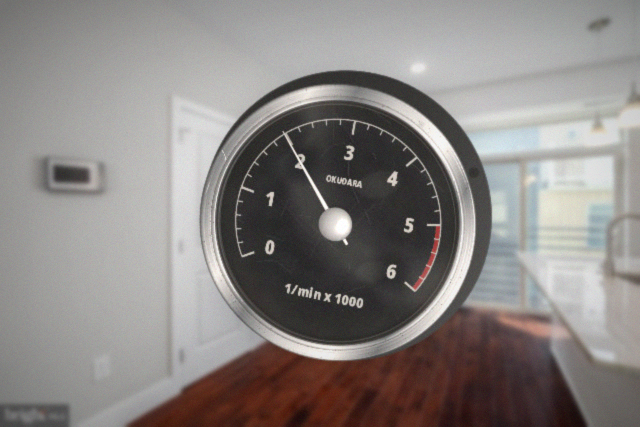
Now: 2000
